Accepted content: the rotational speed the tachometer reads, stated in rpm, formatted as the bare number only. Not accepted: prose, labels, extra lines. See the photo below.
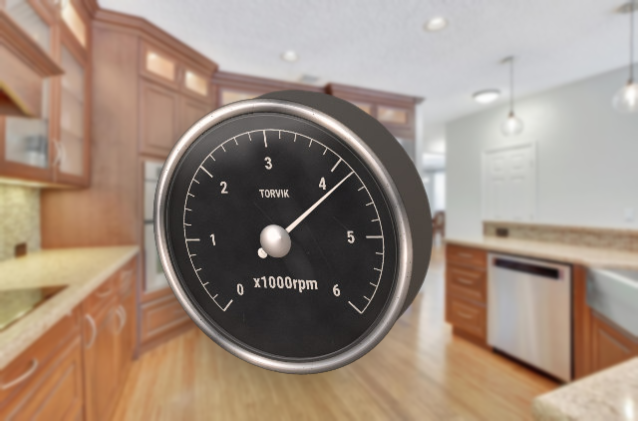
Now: 4200
